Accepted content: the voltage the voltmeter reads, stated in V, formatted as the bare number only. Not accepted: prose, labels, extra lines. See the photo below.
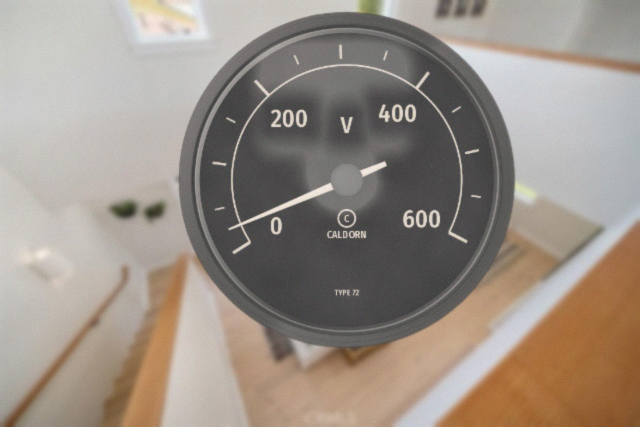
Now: 25
